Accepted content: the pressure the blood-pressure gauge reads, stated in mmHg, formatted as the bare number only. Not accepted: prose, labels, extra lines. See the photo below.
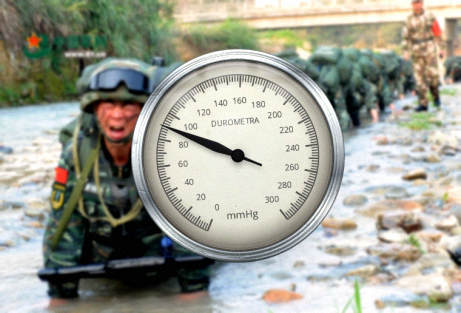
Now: 90
